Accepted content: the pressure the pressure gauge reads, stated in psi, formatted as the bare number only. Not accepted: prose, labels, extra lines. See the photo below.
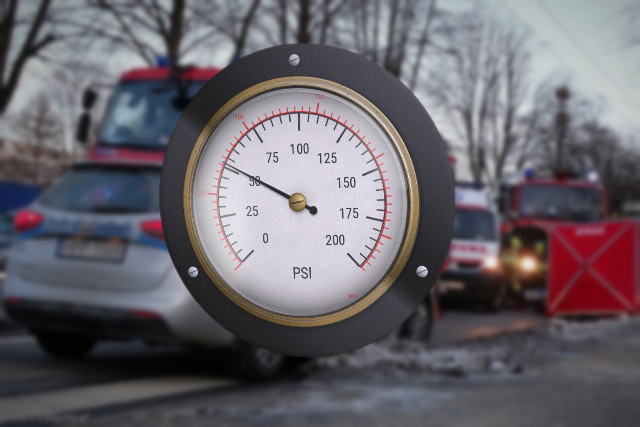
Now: 52.5
